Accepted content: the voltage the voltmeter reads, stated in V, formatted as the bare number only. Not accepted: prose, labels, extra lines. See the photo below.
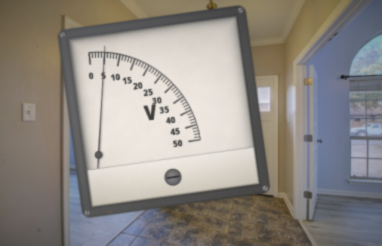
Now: 5
